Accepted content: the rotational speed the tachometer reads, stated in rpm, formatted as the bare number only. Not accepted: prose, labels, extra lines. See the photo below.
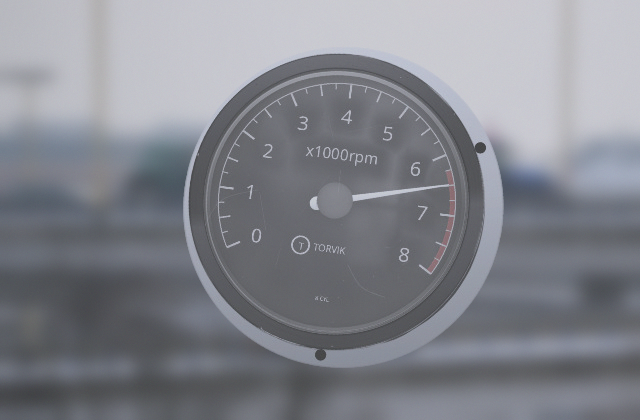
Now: 6500
